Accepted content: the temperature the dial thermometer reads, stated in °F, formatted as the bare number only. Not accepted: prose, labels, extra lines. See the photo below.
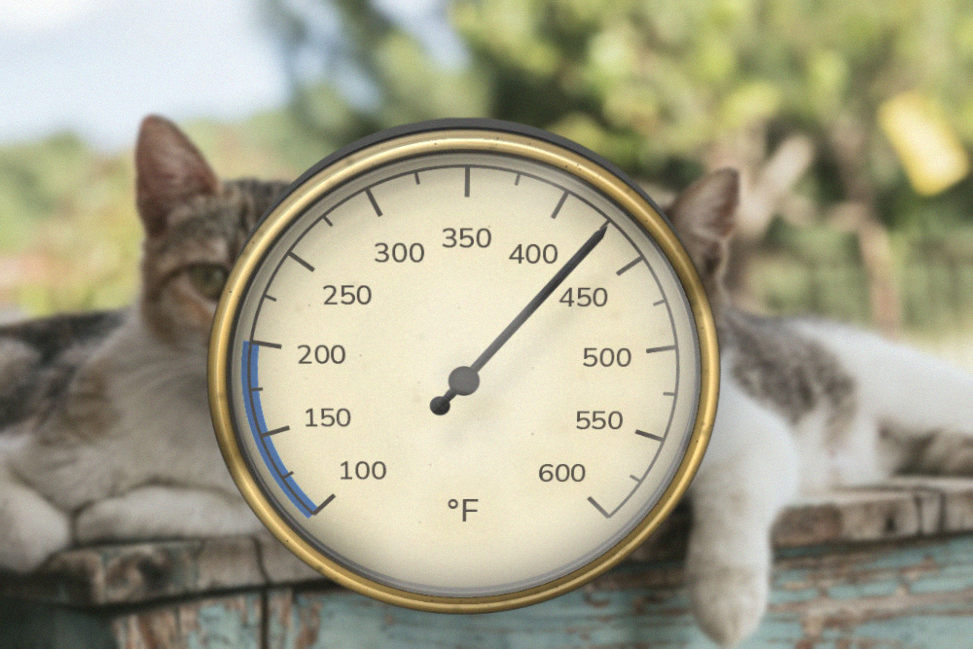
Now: 425
